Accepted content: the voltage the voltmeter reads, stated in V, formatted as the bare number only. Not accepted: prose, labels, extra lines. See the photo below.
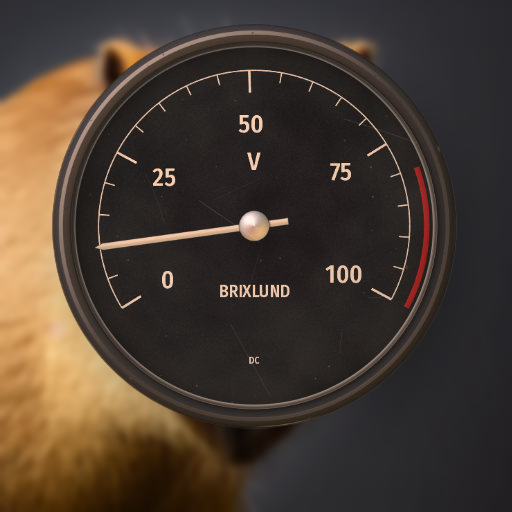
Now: 10
